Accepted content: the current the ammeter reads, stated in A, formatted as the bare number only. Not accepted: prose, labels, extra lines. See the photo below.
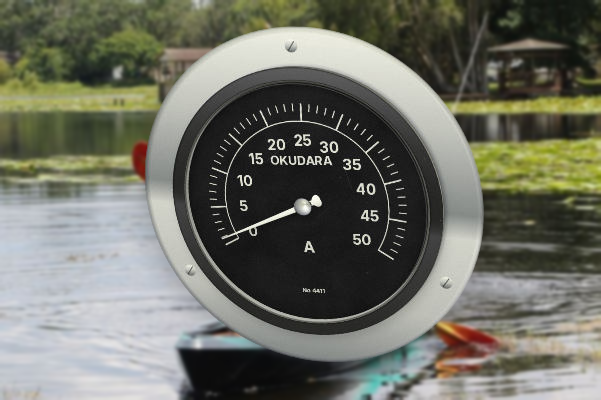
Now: 1
